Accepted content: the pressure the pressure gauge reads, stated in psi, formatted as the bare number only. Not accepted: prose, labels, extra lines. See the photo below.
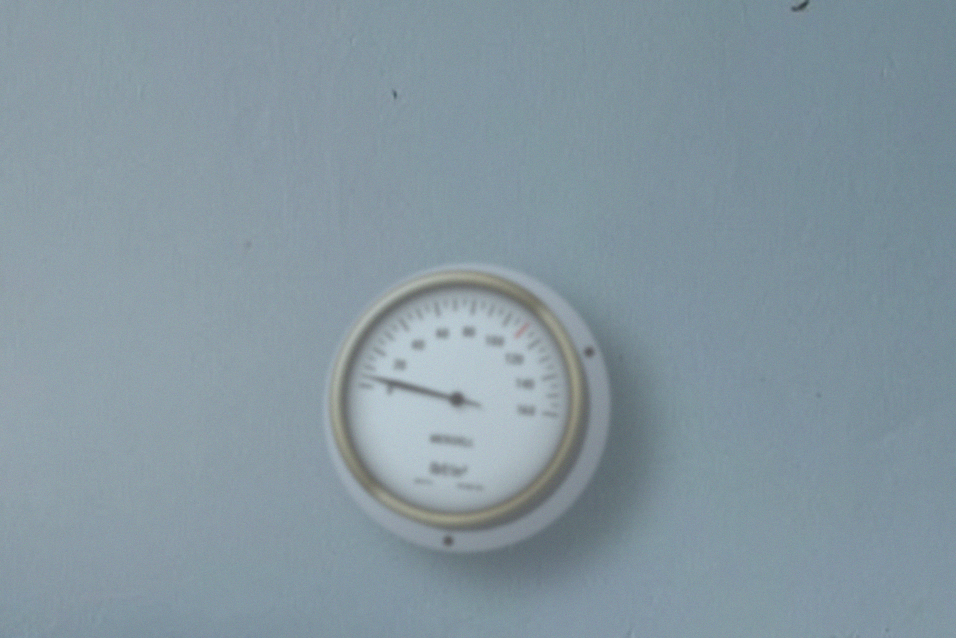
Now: 5
